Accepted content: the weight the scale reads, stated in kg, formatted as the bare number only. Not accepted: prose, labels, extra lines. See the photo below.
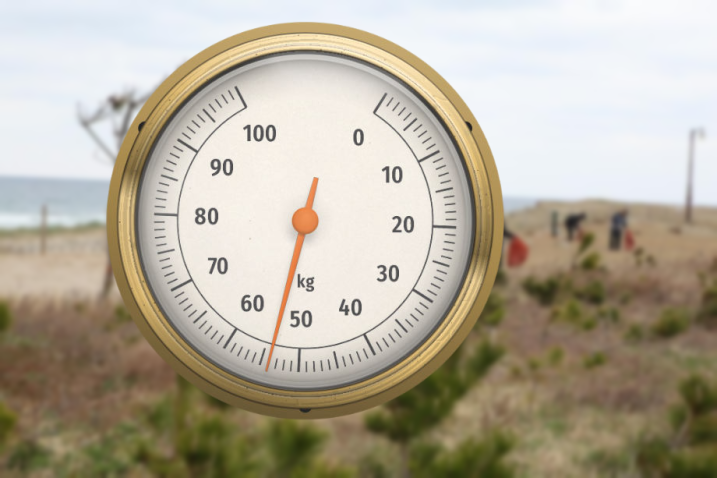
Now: 54
